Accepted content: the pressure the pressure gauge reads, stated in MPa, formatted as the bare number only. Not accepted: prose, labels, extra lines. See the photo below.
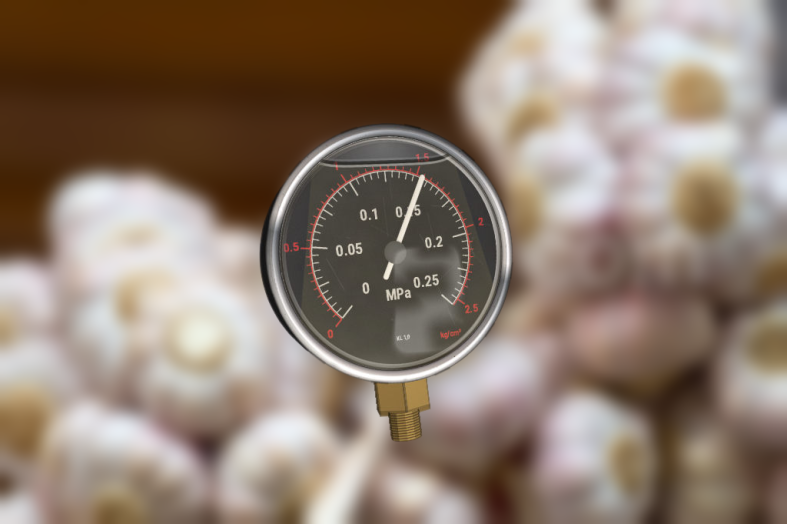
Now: 0.15
